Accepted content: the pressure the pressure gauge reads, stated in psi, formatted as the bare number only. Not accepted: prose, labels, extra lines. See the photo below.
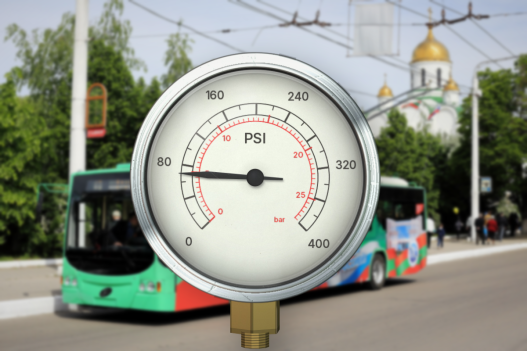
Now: 70
